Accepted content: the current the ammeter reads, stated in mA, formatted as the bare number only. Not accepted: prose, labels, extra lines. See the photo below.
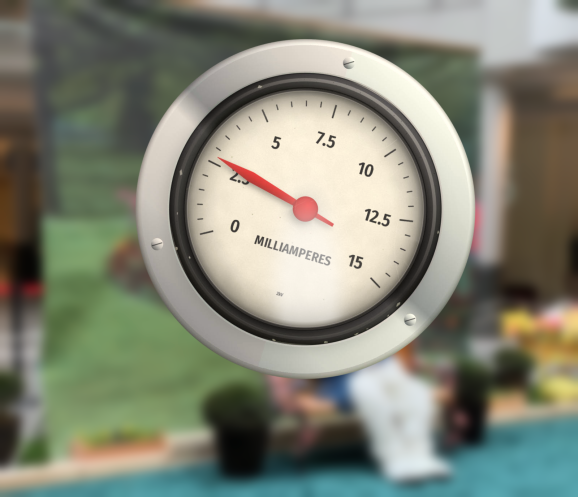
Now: 2.75
